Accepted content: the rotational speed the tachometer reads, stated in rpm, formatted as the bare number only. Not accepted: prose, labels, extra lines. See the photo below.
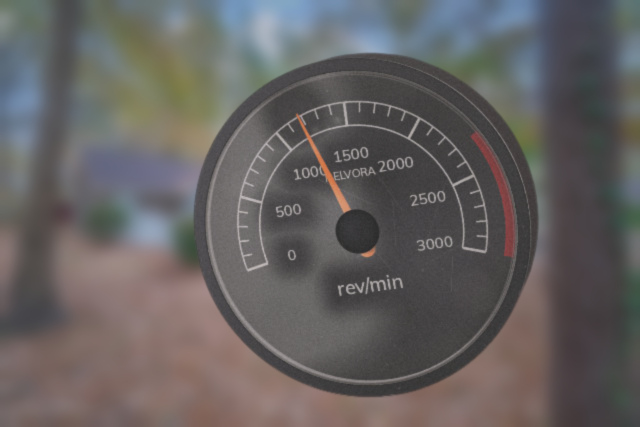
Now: 1200
